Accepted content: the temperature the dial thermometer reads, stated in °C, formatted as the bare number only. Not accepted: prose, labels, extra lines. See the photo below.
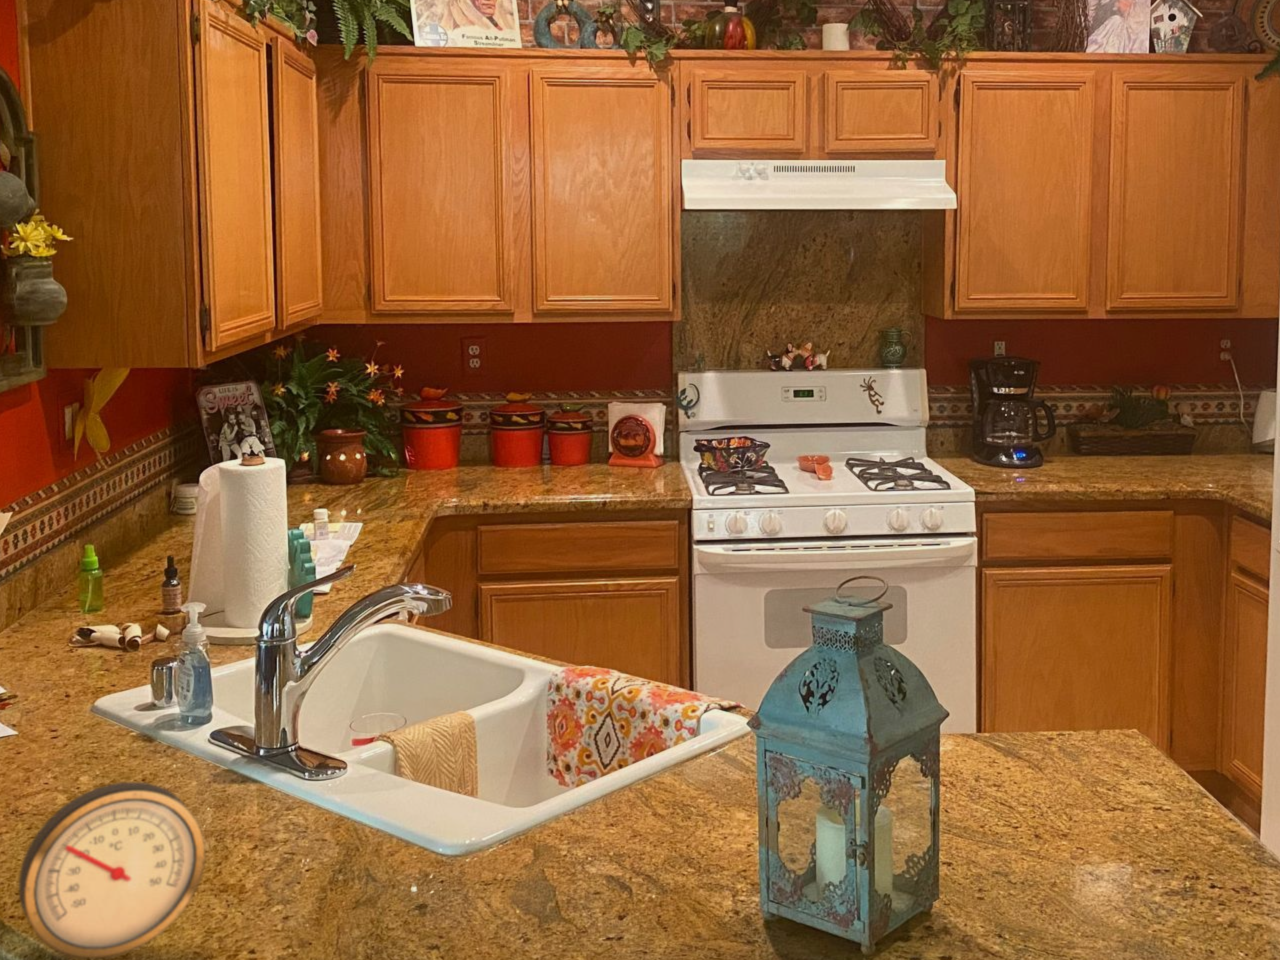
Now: -20
